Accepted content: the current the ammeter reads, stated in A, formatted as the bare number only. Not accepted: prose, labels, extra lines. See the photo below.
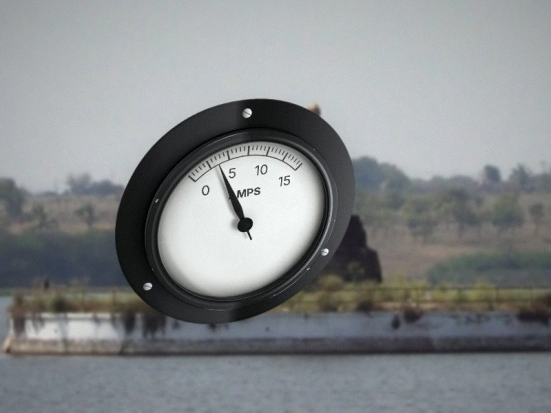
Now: 3.5
